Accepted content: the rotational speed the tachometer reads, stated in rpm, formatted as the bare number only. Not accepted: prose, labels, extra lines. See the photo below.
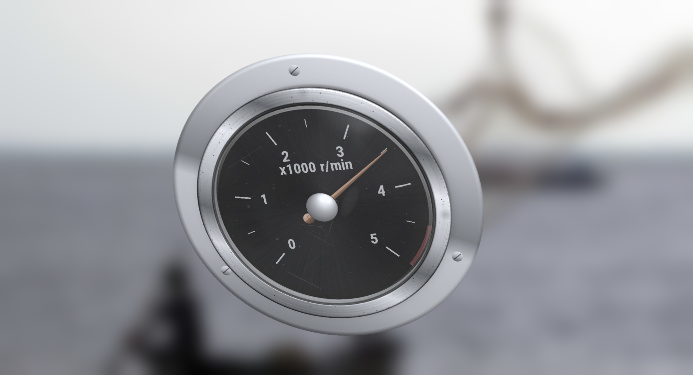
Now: 3500
